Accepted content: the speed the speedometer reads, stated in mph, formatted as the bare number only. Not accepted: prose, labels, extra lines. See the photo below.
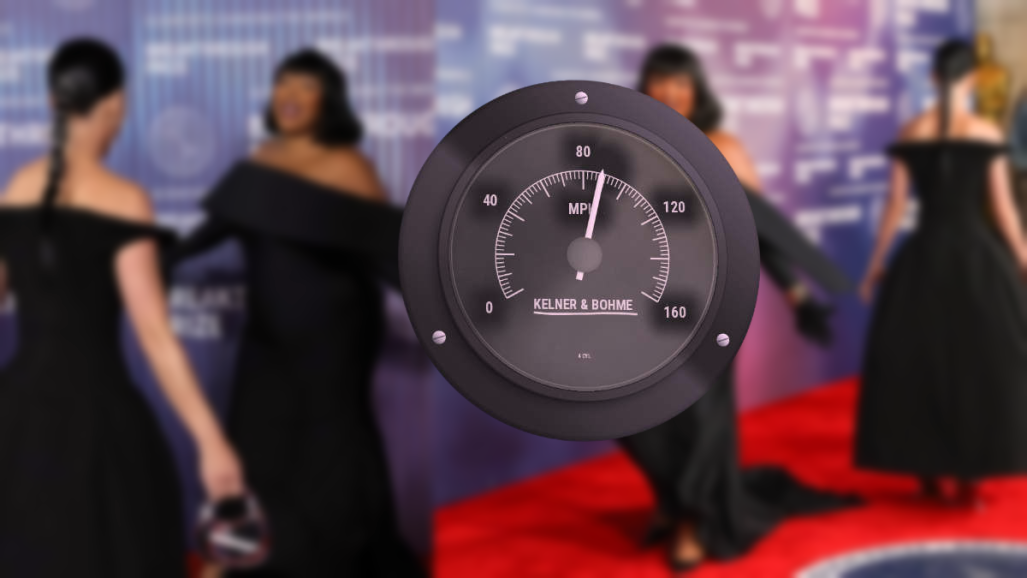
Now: 88
